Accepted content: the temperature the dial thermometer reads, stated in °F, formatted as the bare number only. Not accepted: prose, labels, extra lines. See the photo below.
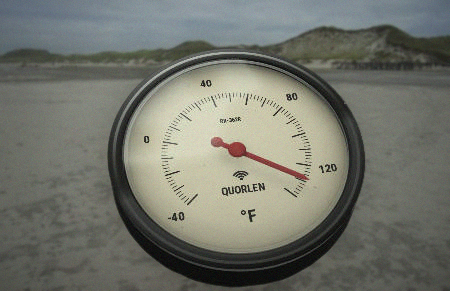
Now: 130
